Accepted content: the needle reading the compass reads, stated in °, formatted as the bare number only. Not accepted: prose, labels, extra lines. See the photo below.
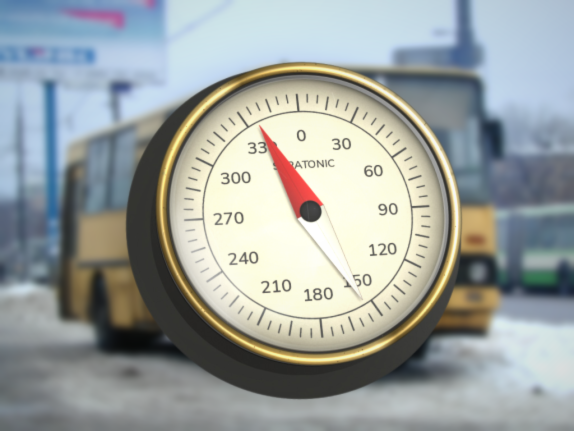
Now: 335
